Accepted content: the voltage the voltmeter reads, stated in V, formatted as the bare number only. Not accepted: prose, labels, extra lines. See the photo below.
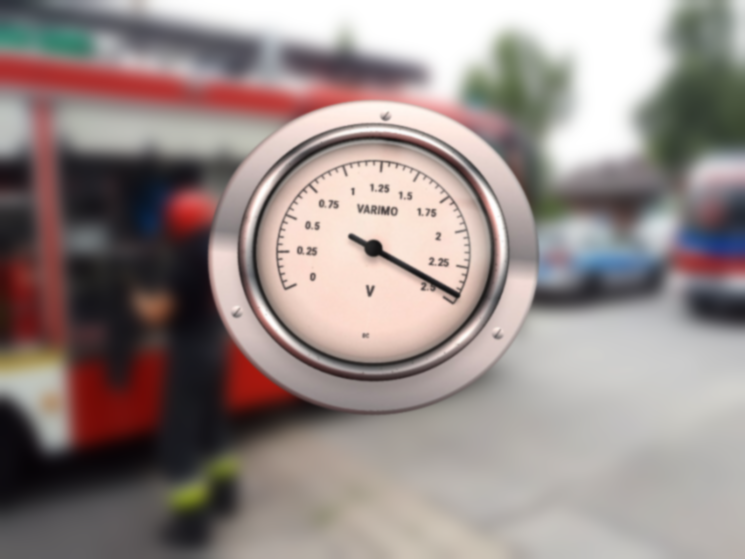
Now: 2.45
